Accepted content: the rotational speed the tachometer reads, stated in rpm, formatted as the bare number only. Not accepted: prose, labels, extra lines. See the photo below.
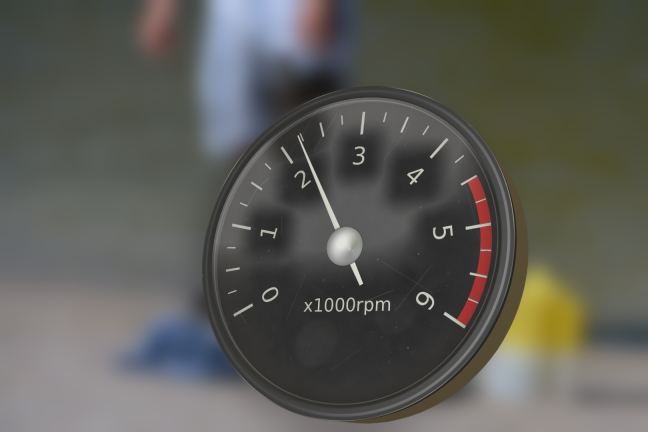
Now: 2250
